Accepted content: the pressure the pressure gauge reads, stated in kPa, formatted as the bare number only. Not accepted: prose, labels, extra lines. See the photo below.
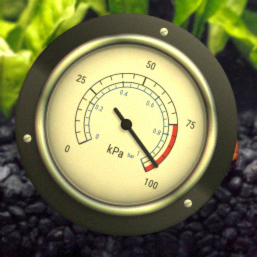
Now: 95
